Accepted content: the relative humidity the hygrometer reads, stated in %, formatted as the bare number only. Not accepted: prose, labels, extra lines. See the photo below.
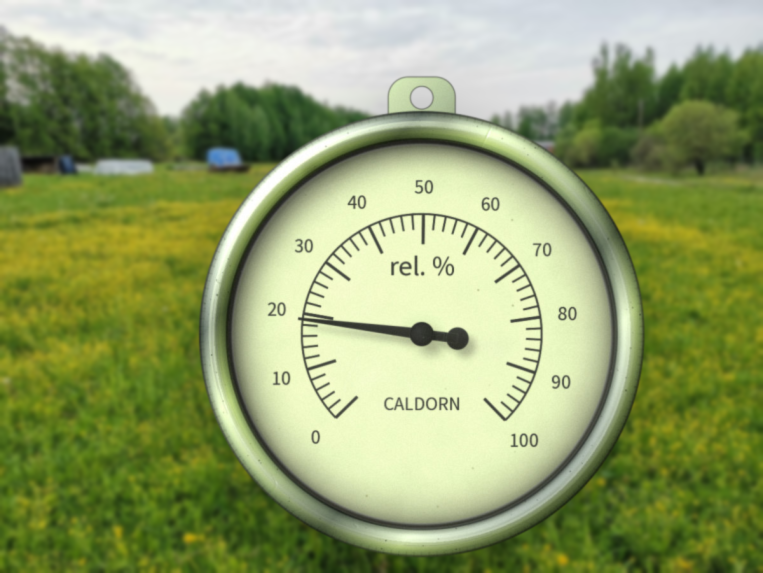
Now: 19
